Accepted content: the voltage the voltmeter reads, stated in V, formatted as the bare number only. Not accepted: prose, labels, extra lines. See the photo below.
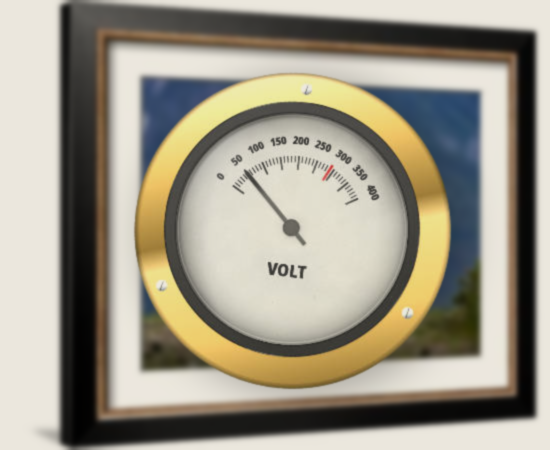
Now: 50
